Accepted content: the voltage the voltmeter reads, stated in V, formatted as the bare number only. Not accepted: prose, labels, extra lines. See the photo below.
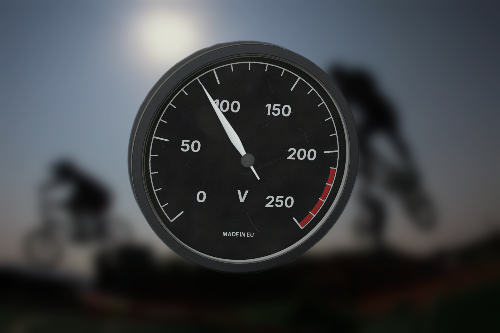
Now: 90
